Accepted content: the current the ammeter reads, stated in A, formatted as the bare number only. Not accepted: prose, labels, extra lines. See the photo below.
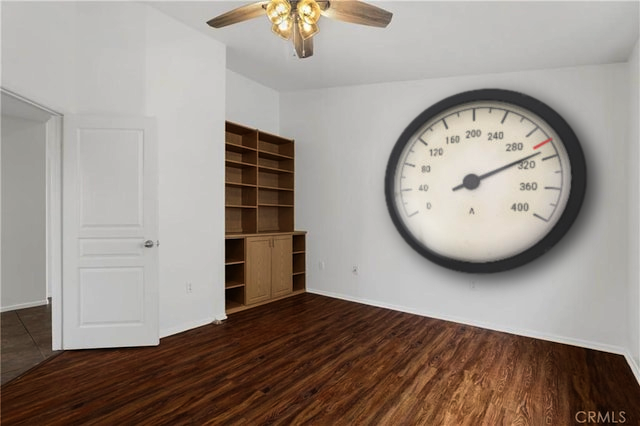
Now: 310
